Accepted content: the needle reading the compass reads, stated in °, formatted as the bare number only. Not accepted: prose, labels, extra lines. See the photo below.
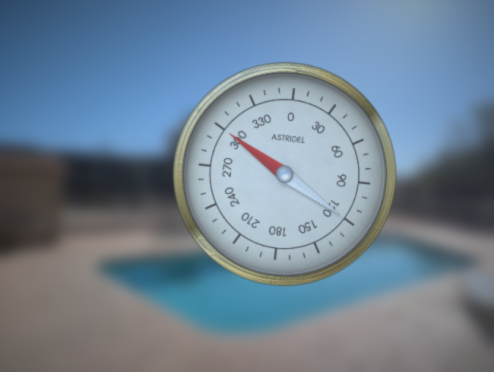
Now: 300
